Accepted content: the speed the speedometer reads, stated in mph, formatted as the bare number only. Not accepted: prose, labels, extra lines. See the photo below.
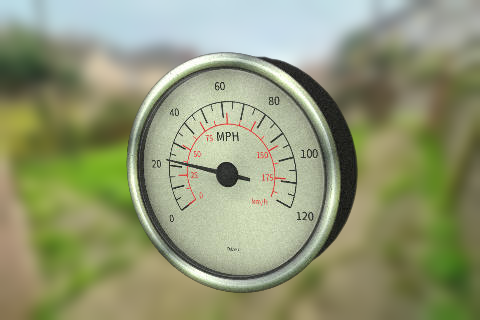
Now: 22.5
